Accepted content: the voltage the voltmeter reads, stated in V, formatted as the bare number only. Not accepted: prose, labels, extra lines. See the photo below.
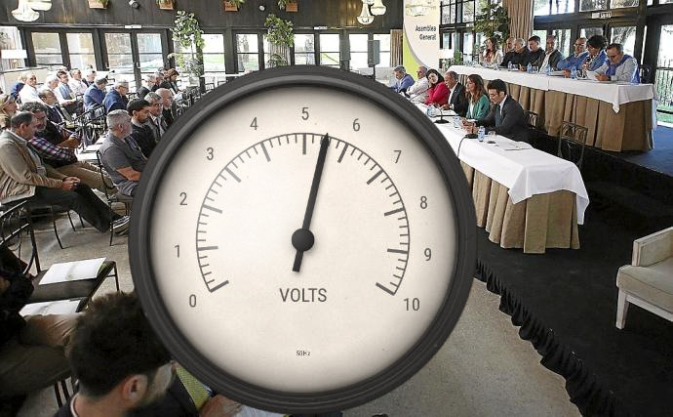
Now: 5.5
